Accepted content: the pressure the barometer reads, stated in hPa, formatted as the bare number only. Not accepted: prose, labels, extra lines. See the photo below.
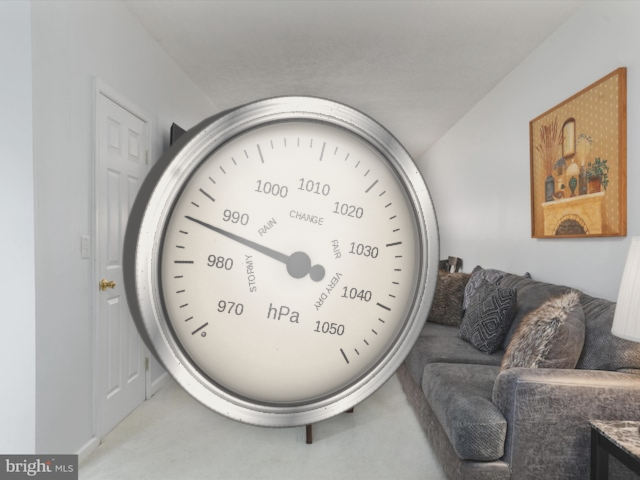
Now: 986
